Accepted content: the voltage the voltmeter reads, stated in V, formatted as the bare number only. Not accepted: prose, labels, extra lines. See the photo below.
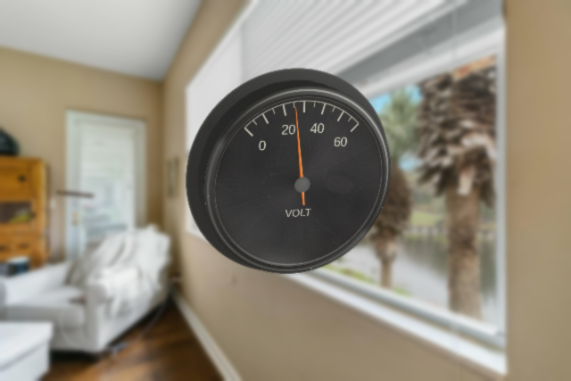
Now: 25
